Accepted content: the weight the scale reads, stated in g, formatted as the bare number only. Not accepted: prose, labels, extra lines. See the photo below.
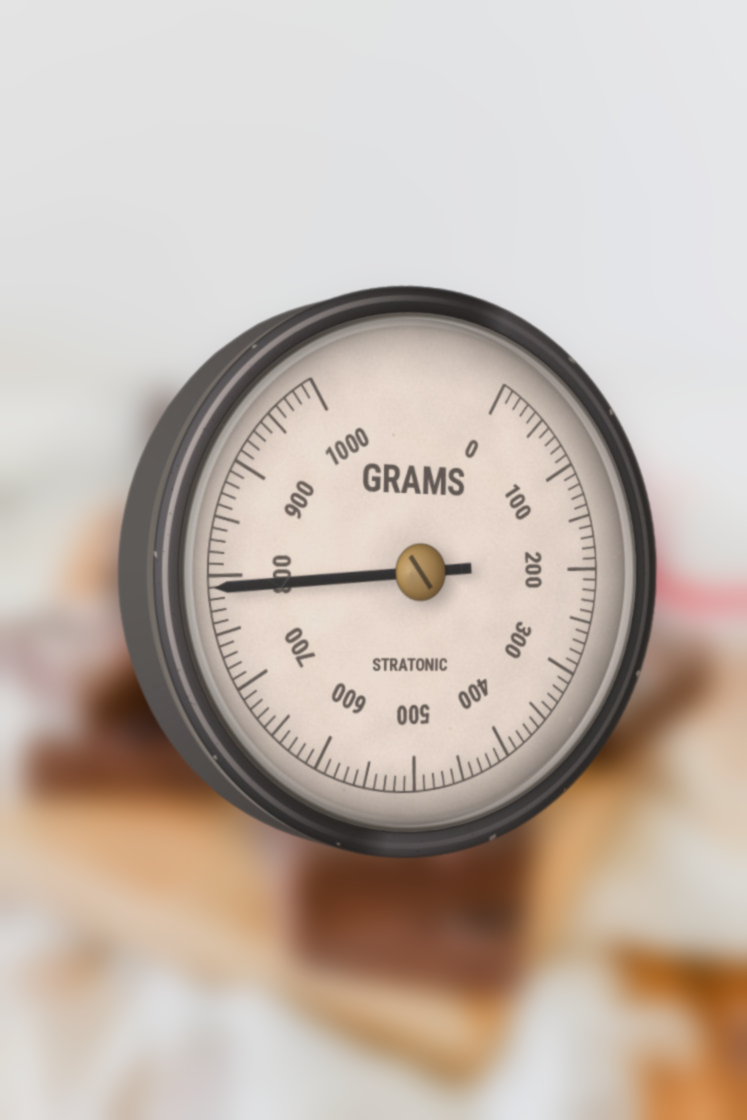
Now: 790
